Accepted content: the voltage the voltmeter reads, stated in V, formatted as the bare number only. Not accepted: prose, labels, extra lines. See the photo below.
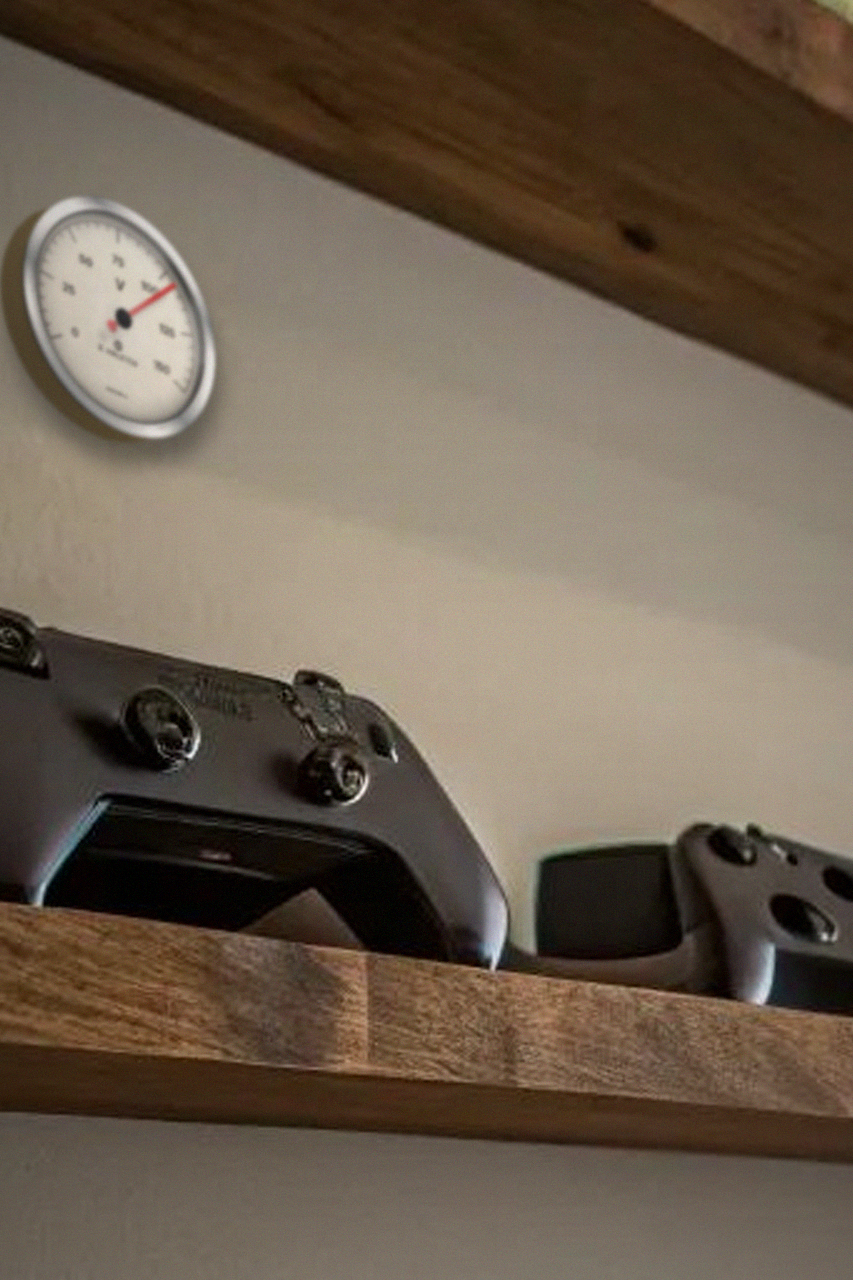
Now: 105
